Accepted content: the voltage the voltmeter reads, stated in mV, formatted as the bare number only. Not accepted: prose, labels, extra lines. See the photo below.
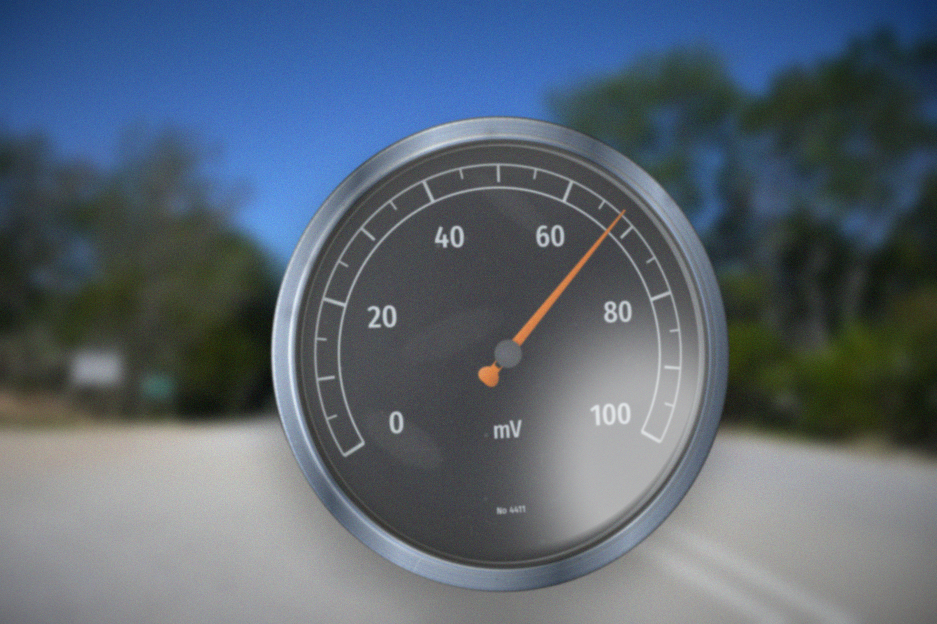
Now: 67.5
